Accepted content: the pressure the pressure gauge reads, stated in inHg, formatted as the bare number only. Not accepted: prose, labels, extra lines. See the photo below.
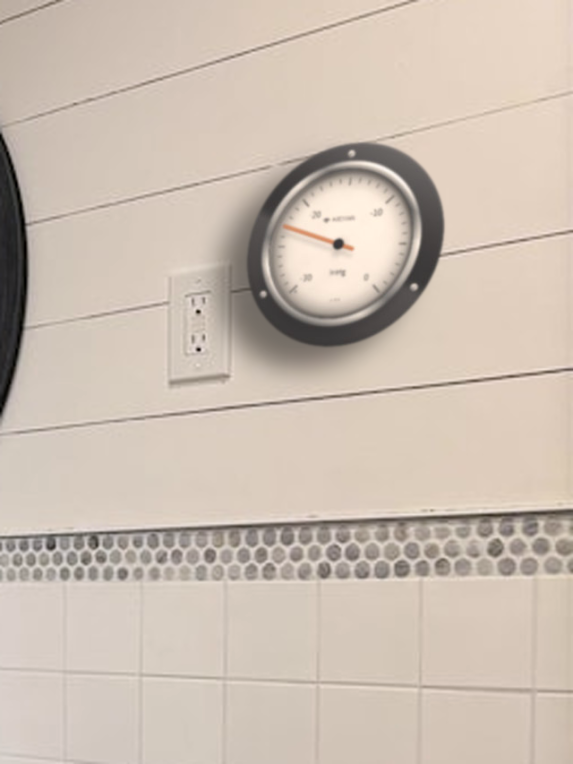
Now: -23
